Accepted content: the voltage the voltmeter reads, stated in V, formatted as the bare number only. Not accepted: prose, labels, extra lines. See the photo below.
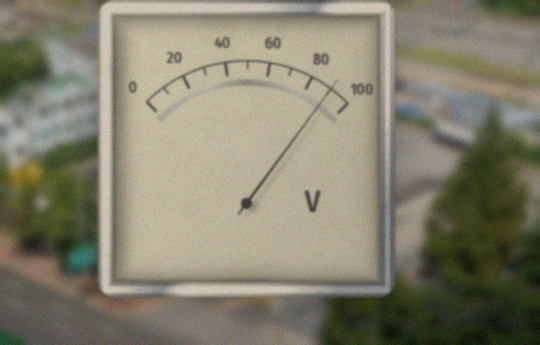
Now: 90
